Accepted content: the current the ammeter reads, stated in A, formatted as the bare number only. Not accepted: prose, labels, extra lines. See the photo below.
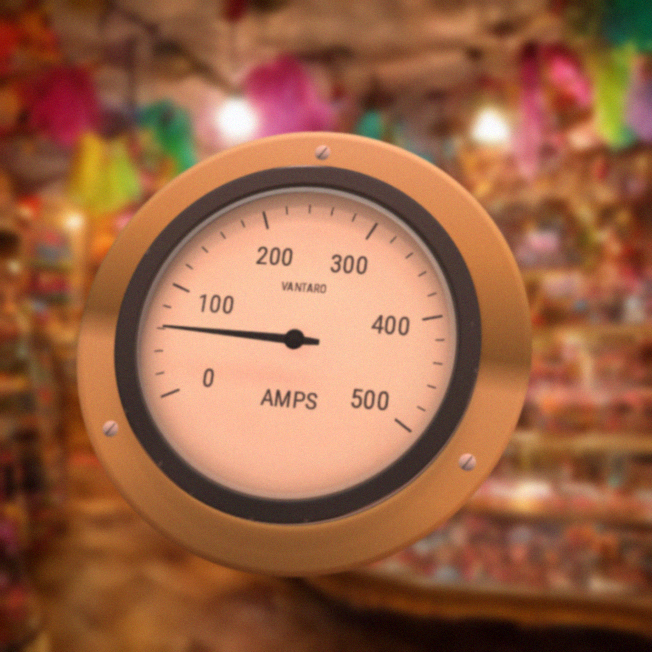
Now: 60
